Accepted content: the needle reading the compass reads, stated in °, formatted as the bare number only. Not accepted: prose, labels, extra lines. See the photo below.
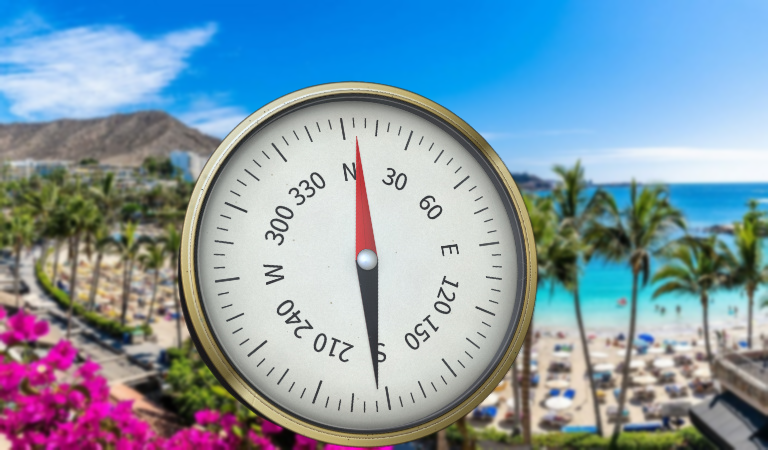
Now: 5
